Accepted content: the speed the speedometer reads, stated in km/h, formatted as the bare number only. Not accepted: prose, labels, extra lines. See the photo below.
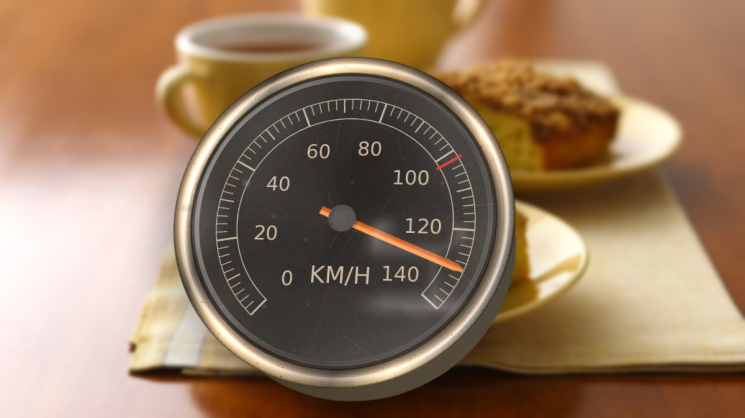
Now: 130
